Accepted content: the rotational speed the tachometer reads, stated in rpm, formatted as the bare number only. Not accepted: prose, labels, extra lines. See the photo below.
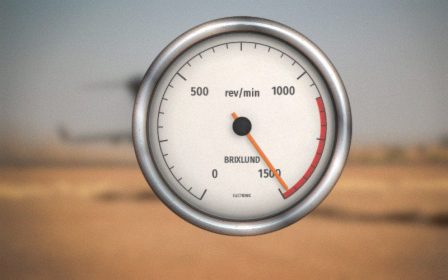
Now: 1475
